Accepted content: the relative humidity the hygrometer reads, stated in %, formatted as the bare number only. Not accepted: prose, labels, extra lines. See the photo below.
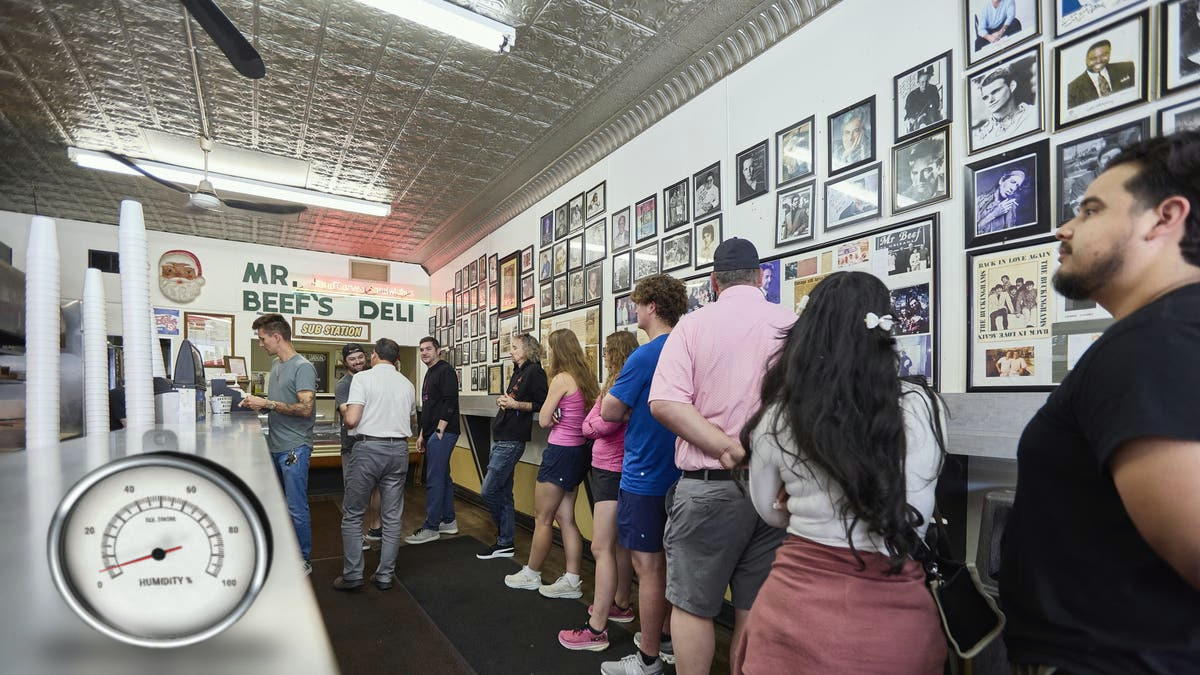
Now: 5
